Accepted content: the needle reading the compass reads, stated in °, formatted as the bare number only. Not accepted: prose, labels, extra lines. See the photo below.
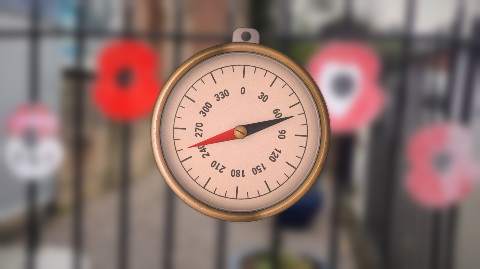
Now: 250
